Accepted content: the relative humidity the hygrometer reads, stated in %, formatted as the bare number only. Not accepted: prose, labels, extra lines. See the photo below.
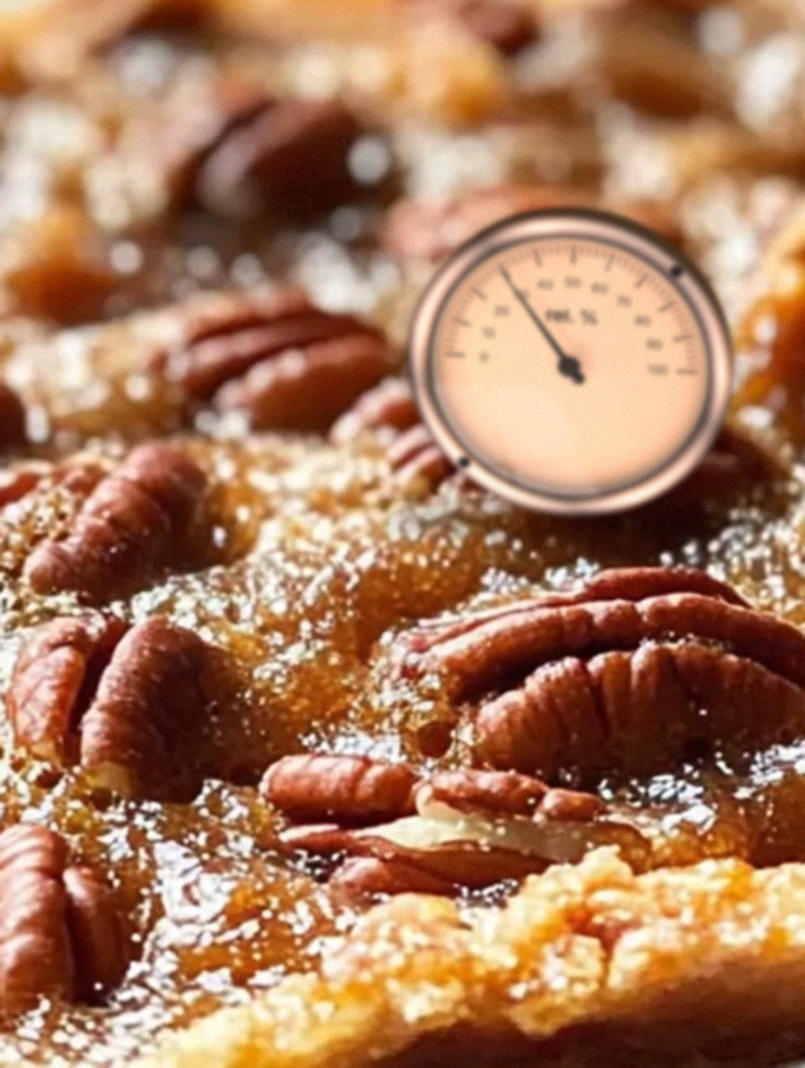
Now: 30
